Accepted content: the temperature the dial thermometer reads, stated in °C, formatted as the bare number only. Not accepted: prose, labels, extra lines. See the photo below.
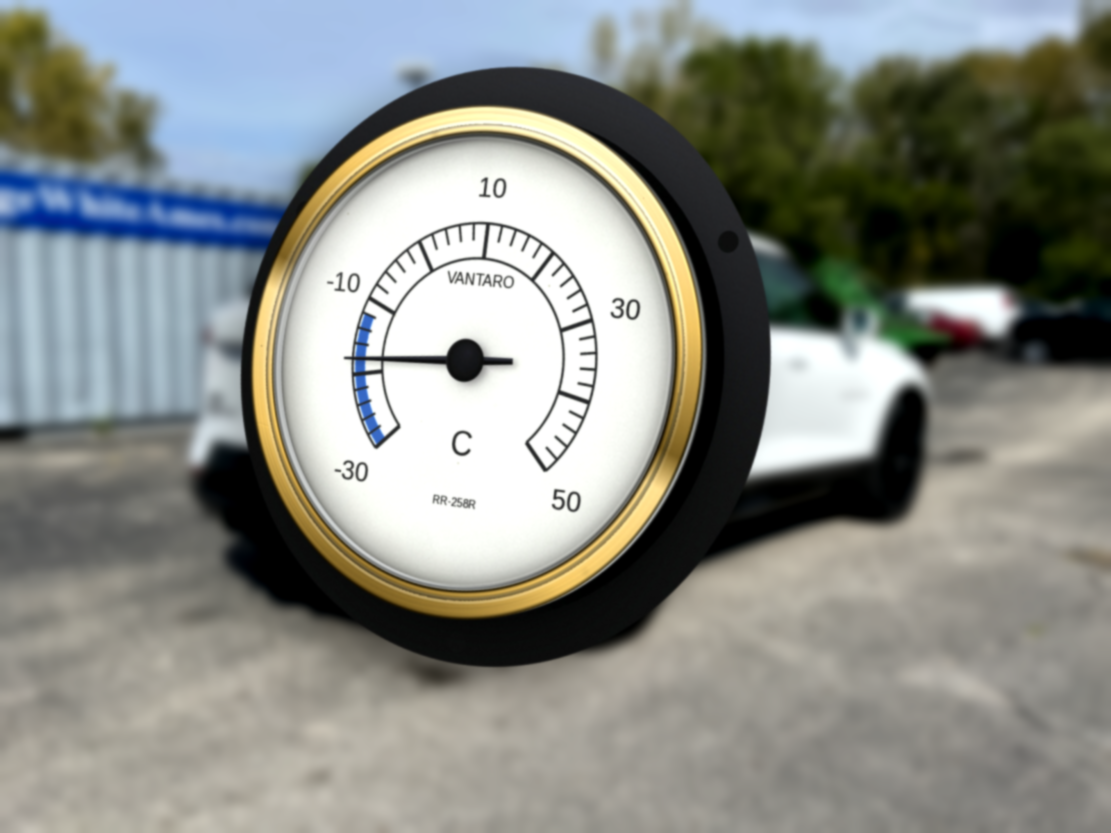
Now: -18
